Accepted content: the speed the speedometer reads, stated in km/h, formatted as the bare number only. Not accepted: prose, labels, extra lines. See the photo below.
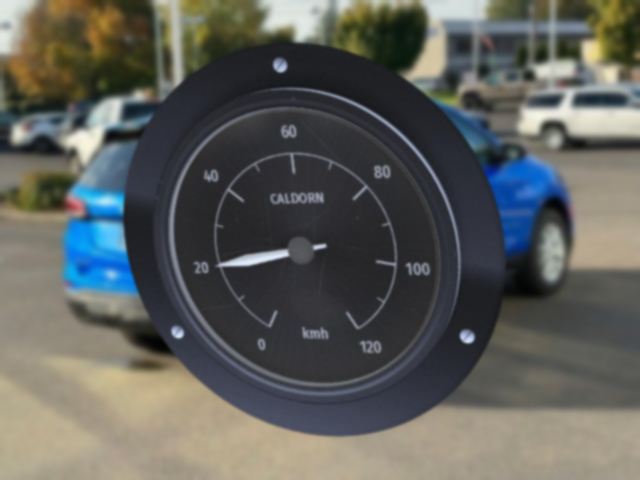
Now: 20
